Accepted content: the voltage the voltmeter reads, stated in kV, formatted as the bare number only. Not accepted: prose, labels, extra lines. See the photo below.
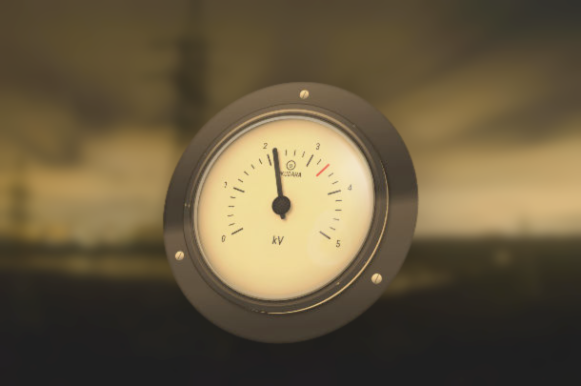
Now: 2.2
